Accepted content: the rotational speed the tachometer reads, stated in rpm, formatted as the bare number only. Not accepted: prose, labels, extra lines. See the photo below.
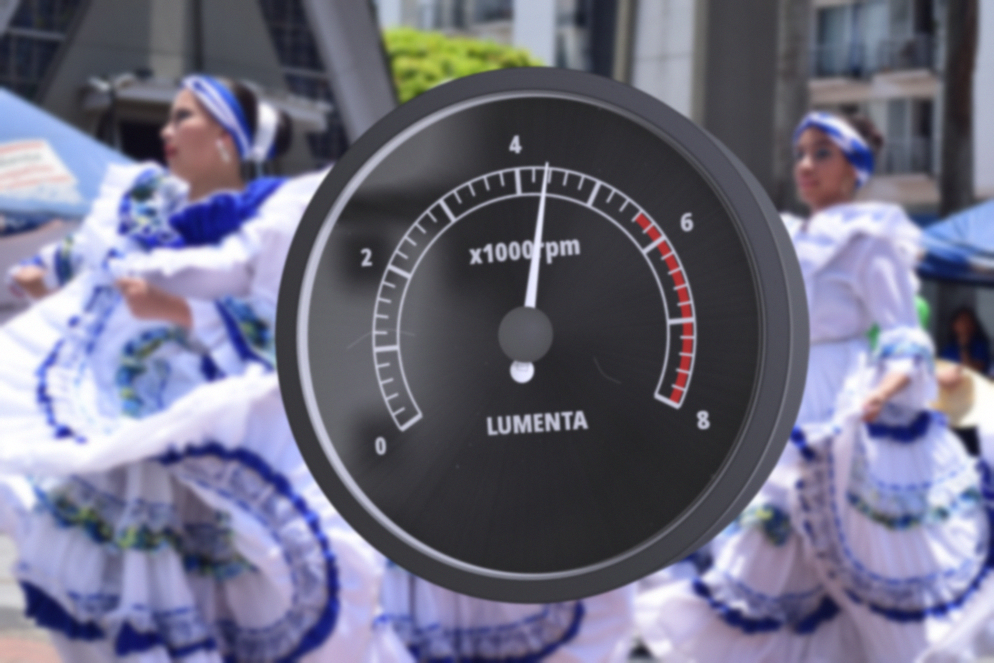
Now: 4400
